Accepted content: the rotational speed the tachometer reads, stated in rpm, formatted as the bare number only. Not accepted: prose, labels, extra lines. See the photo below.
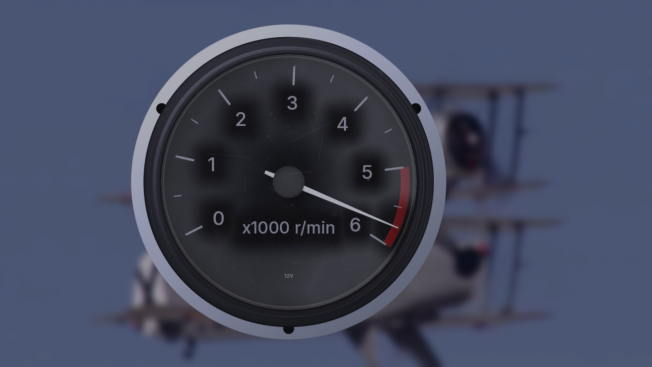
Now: 5750
